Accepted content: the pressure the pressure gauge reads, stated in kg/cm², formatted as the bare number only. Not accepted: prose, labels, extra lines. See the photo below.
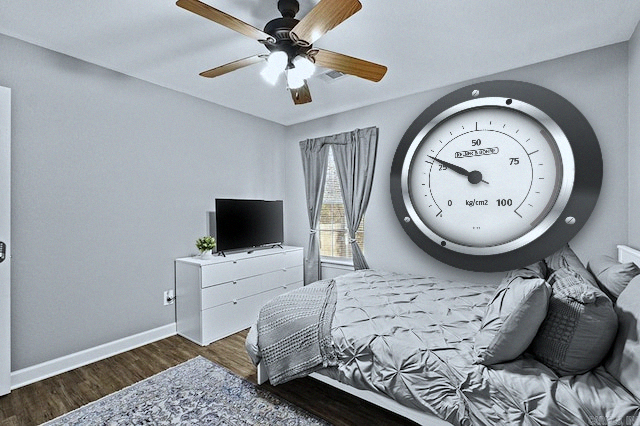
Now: 27.5
